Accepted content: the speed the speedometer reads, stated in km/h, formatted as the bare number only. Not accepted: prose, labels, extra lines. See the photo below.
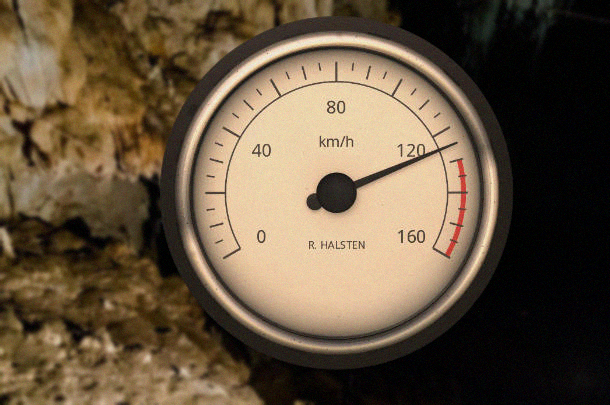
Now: 125
